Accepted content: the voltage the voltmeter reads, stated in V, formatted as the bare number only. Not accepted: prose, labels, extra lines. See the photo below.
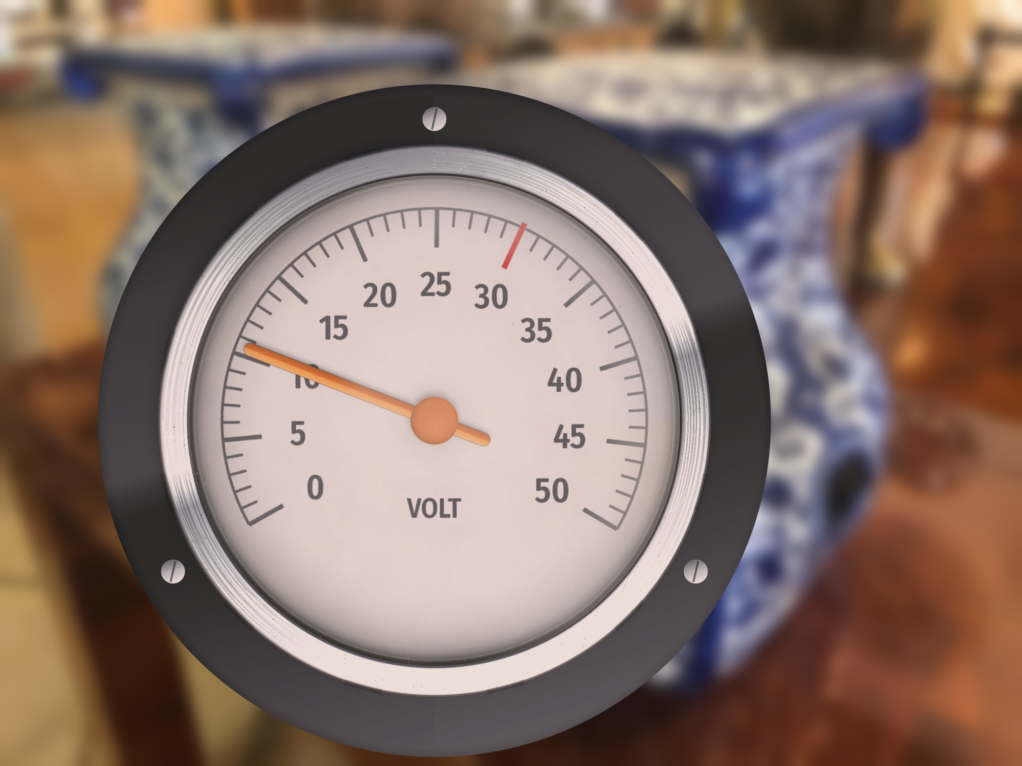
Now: 10.5
